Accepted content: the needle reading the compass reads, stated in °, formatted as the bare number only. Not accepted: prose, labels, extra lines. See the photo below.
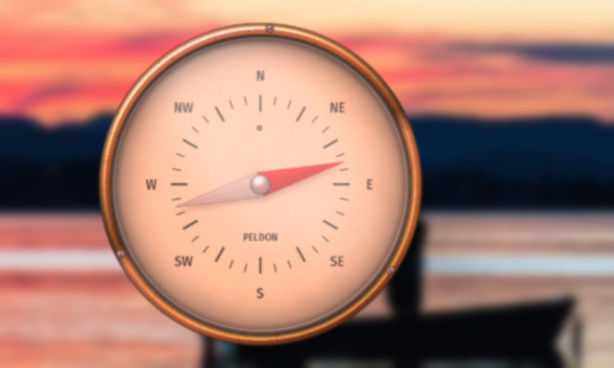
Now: 75
